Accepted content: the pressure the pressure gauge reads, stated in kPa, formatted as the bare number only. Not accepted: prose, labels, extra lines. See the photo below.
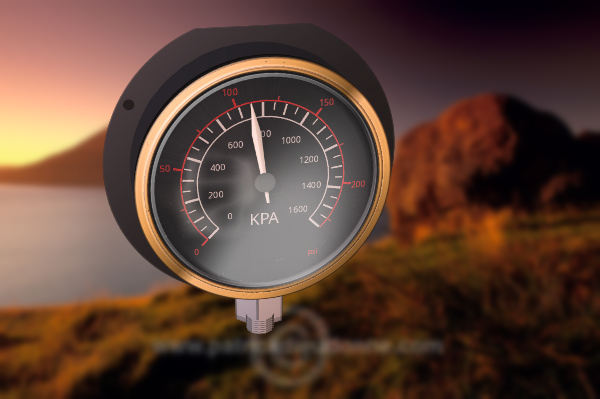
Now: 750
